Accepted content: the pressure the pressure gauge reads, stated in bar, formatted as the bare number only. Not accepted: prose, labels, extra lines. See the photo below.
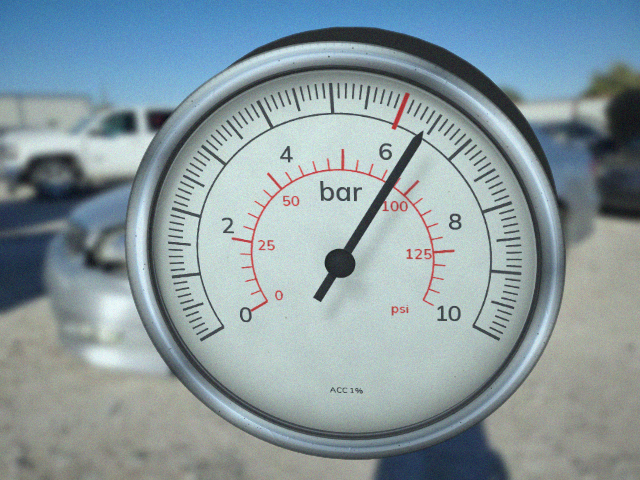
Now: 6.4
